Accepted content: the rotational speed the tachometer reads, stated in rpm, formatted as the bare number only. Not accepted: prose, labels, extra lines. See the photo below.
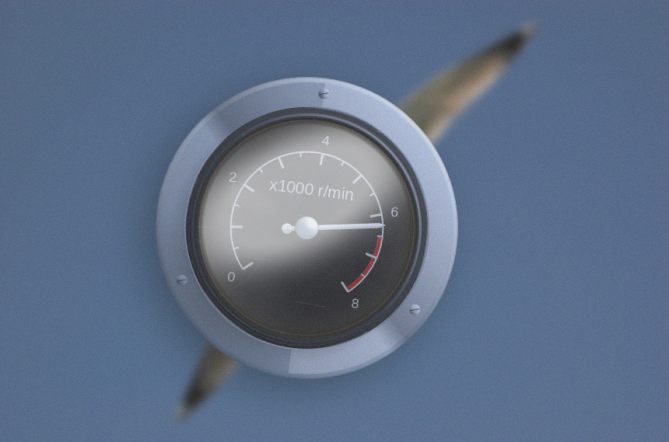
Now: 6250
